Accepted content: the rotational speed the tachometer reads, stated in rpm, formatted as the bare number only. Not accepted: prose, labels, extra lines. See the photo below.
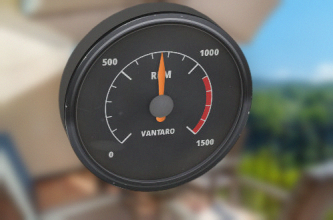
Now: 750
